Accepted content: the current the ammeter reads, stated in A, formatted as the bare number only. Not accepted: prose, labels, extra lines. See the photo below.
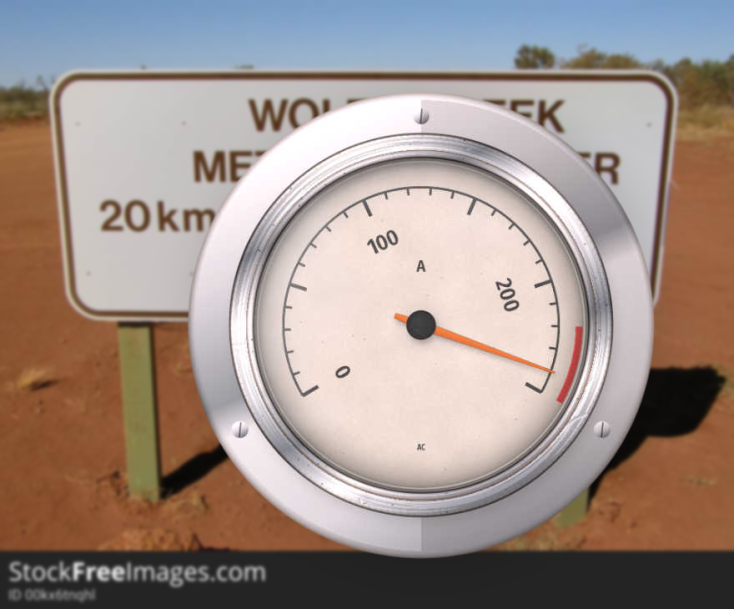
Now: 240
